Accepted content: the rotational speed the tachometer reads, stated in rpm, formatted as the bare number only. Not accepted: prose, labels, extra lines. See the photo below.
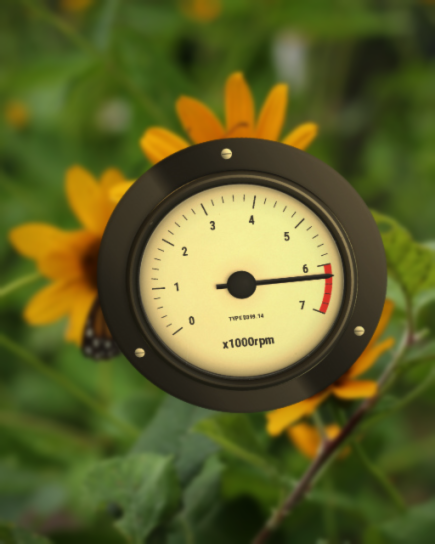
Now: 6200
